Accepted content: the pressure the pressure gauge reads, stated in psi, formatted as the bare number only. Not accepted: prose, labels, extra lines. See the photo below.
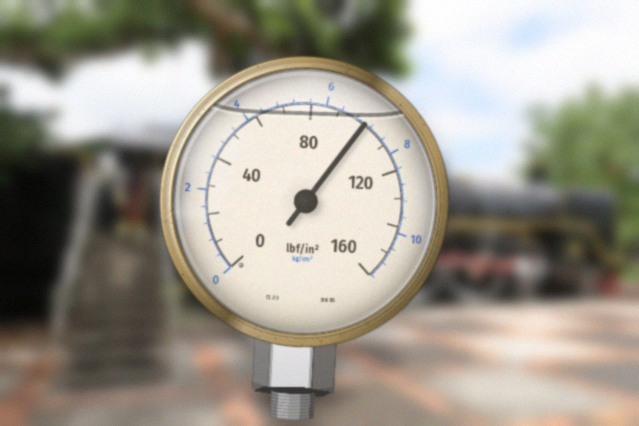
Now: 100
